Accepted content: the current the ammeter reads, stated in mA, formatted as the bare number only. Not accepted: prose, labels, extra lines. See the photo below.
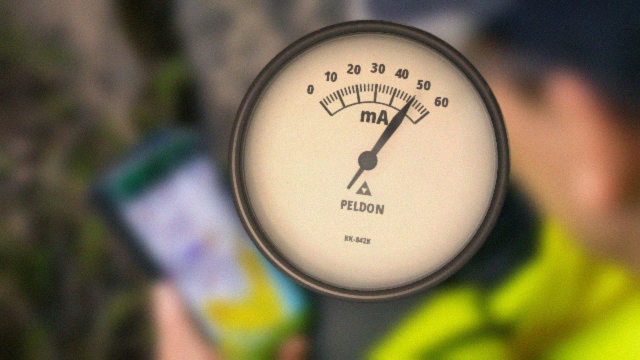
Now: 50
